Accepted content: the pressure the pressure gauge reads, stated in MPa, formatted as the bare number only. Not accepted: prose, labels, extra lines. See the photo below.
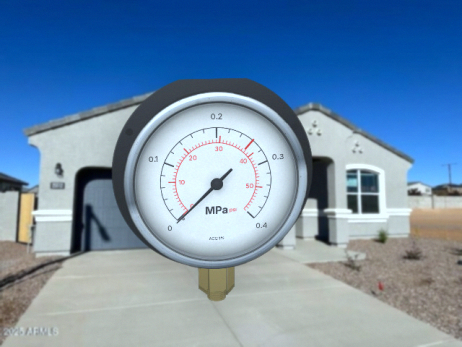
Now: 0
